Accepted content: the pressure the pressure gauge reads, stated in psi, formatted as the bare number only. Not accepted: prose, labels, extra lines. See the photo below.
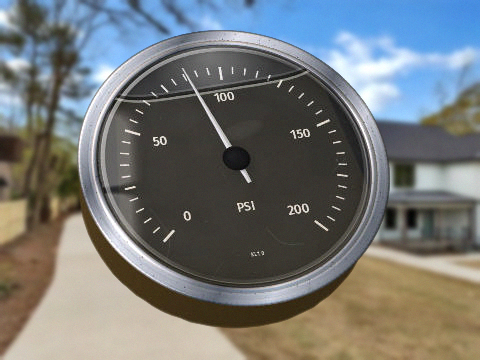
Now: 85
